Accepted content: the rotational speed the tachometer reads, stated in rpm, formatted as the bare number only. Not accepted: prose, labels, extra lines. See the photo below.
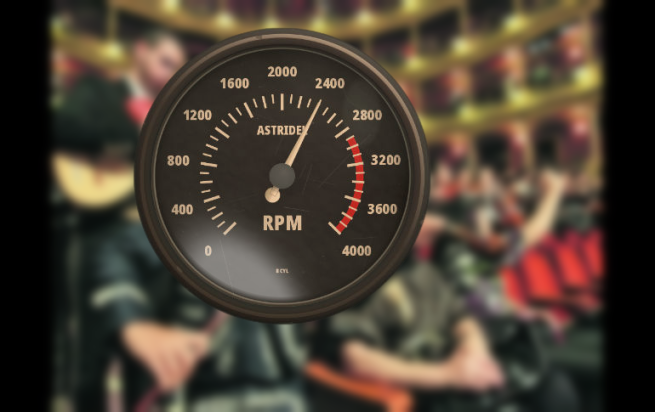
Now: 2400
